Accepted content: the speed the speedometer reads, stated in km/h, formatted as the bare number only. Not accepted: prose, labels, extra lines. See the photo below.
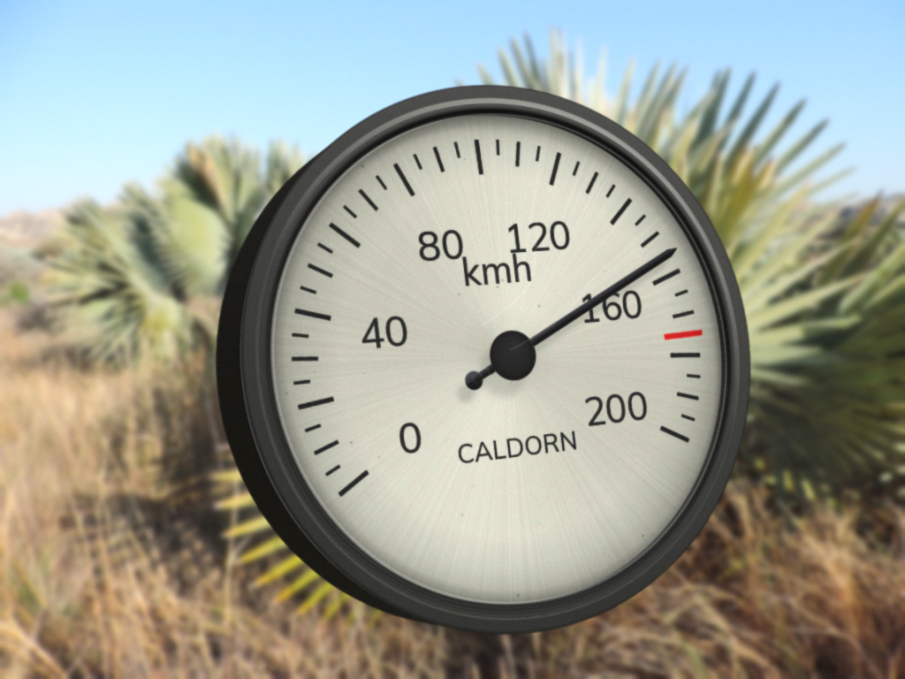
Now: 155
